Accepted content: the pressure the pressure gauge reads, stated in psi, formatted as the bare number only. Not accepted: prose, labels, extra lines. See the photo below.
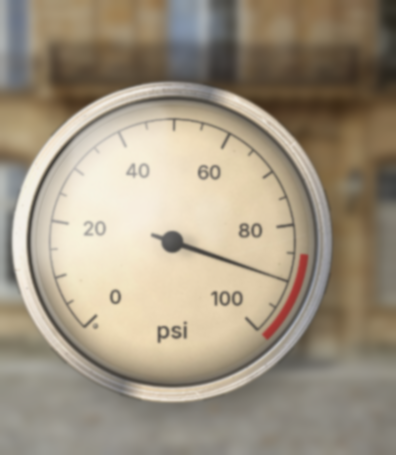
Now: 90
